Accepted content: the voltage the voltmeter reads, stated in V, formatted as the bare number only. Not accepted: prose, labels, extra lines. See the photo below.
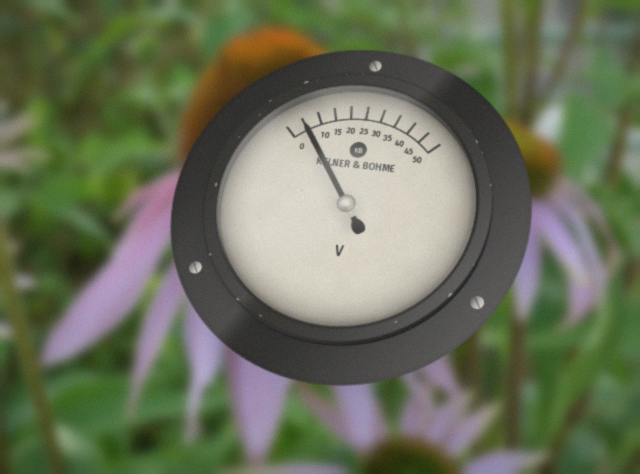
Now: 5
